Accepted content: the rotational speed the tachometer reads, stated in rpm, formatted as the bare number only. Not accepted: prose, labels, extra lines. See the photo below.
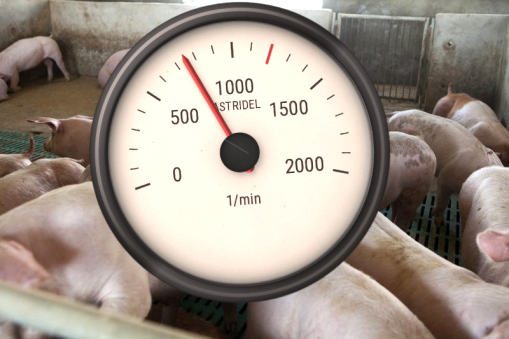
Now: 750
